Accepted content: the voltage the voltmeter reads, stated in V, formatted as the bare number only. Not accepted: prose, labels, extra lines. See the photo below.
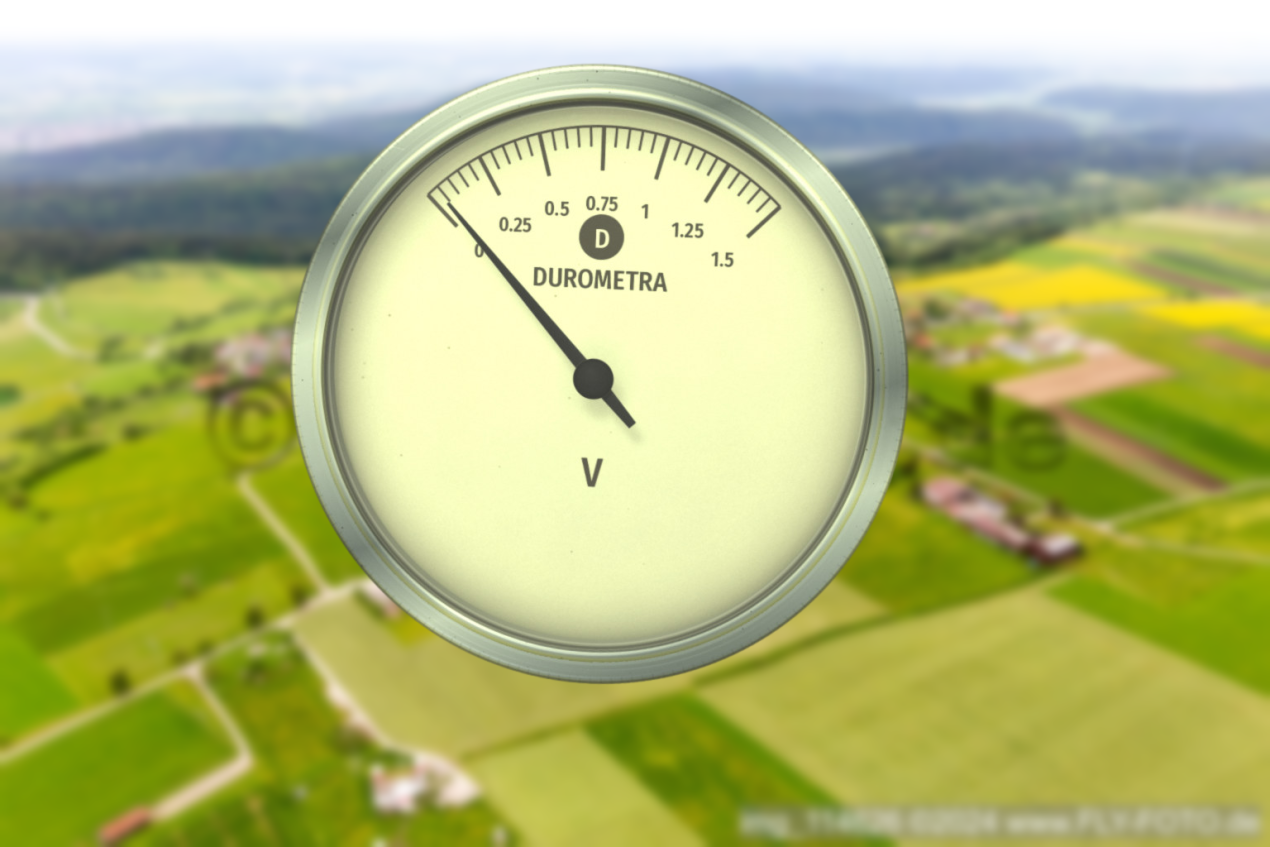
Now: 0.05
